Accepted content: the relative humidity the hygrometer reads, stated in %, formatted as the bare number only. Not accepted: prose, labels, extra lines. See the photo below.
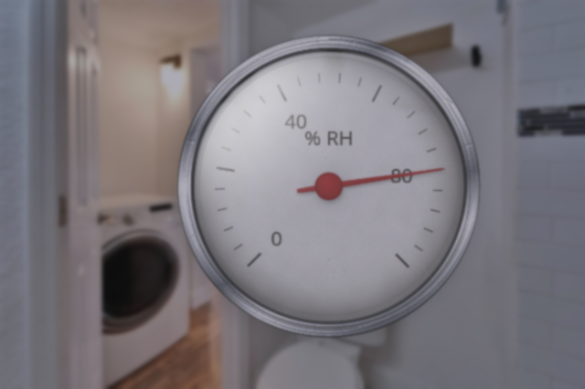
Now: 80
